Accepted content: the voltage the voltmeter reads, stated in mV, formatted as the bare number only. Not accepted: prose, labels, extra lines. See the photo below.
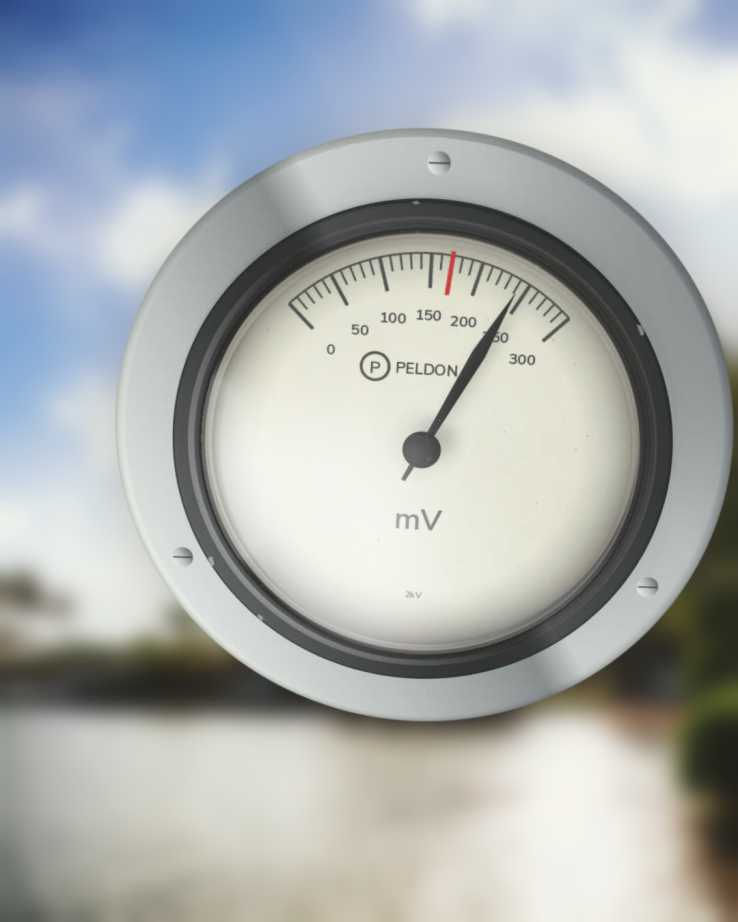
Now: 240
